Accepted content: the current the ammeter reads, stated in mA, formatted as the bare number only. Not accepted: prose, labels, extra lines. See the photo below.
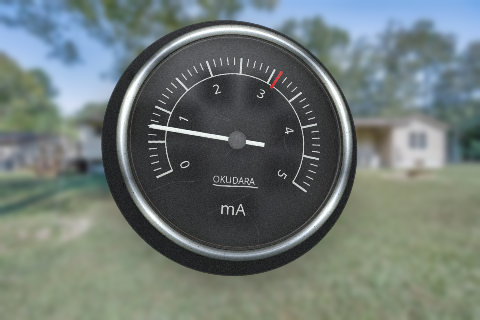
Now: 0.7
